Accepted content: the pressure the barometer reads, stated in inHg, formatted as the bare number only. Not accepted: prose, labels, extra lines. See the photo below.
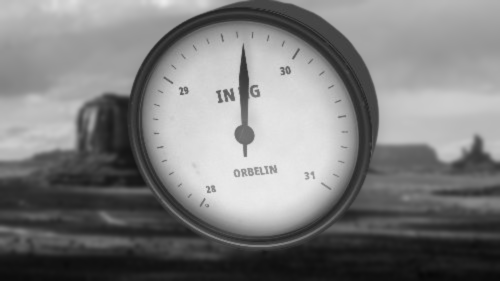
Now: 29.65
